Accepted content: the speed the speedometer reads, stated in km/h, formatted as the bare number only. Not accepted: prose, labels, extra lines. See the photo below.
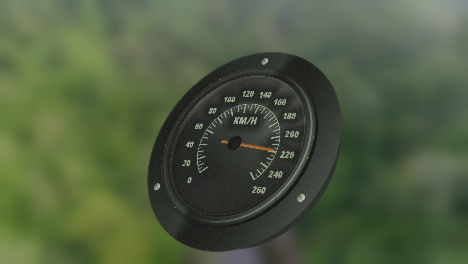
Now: 220
